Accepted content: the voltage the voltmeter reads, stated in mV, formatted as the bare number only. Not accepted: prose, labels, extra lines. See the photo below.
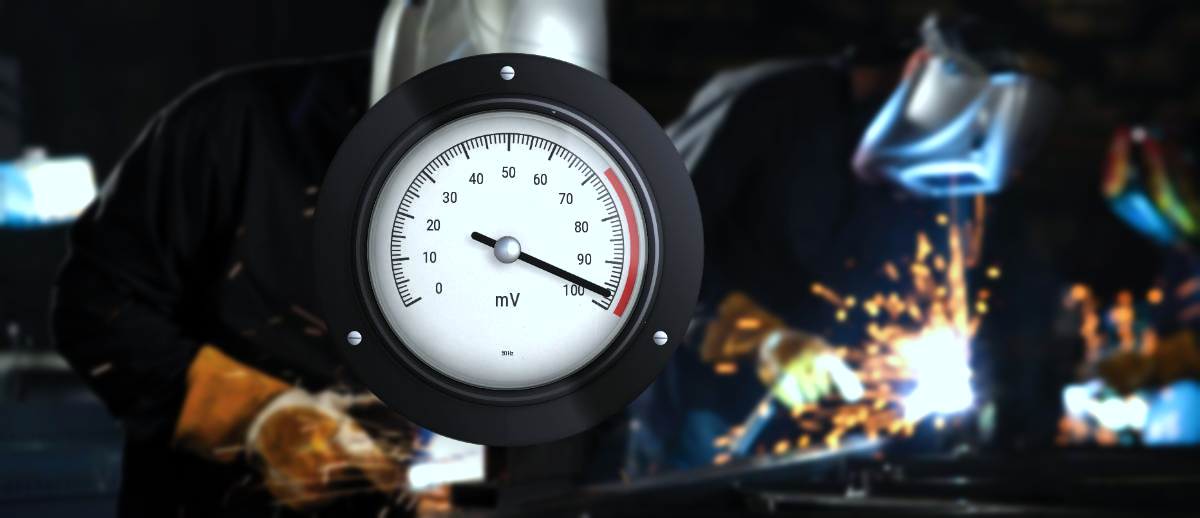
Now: 97
